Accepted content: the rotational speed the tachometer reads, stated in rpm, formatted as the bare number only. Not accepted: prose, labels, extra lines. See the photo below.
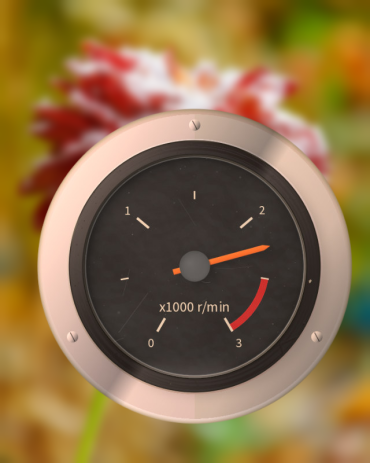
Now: 2250
